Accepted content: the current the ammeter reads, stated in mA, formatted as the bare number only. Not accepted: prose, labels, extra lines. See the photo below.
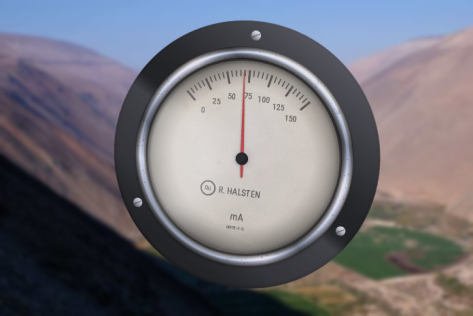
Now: 70
